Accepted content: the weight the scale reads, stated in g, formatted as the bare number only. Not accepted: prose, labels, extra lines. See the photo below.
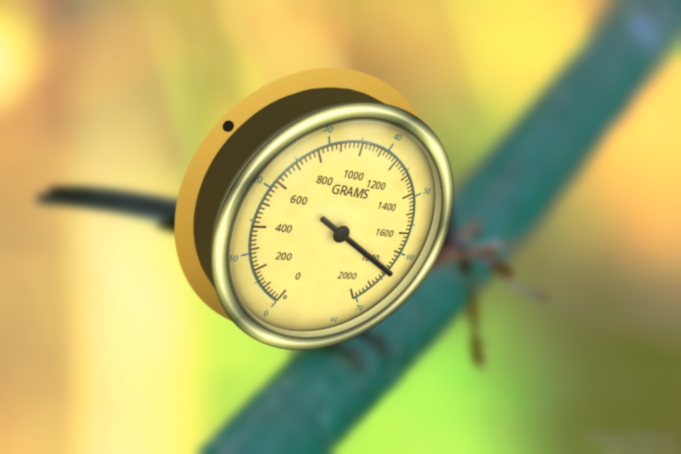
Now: 1800
